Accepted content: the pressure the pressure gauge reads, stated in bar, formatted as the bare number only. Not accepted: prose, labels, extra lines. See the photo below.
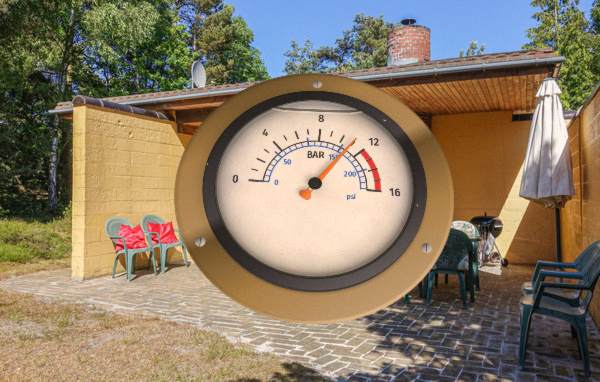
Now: 11
